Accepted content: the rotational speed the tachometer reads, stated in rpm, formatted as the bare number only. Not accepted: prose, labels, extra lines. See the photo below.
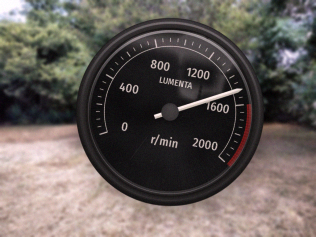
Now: 1500
